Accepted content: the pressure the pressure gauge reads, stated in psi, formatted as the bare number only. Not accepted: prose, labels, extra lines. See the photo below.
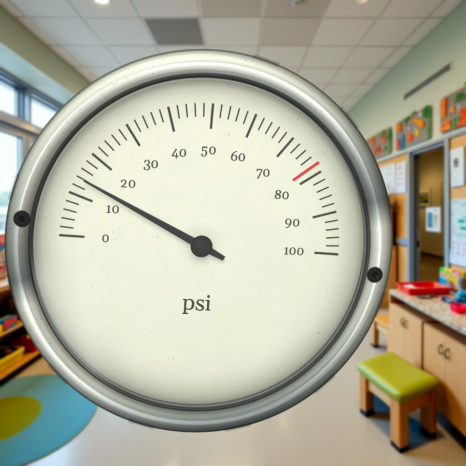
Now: 14
